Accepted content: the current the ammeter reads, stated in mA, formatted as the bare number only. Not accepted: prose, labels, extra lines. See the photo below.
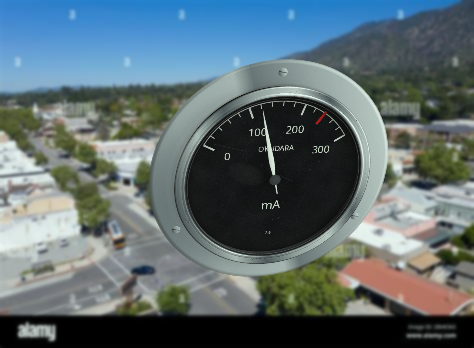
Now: 120
